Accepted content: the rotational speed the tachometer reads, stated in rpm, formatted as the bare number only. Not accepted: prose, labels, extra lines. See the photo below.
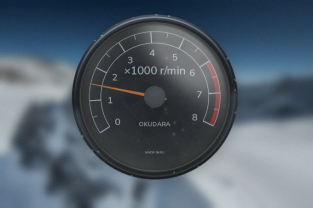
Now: 1500
